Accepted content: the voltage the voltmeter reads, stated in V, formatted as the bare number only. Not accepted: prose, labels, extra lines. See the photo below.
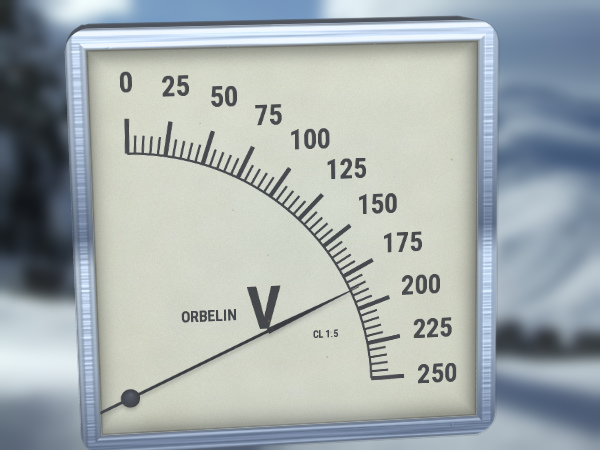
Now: 185
